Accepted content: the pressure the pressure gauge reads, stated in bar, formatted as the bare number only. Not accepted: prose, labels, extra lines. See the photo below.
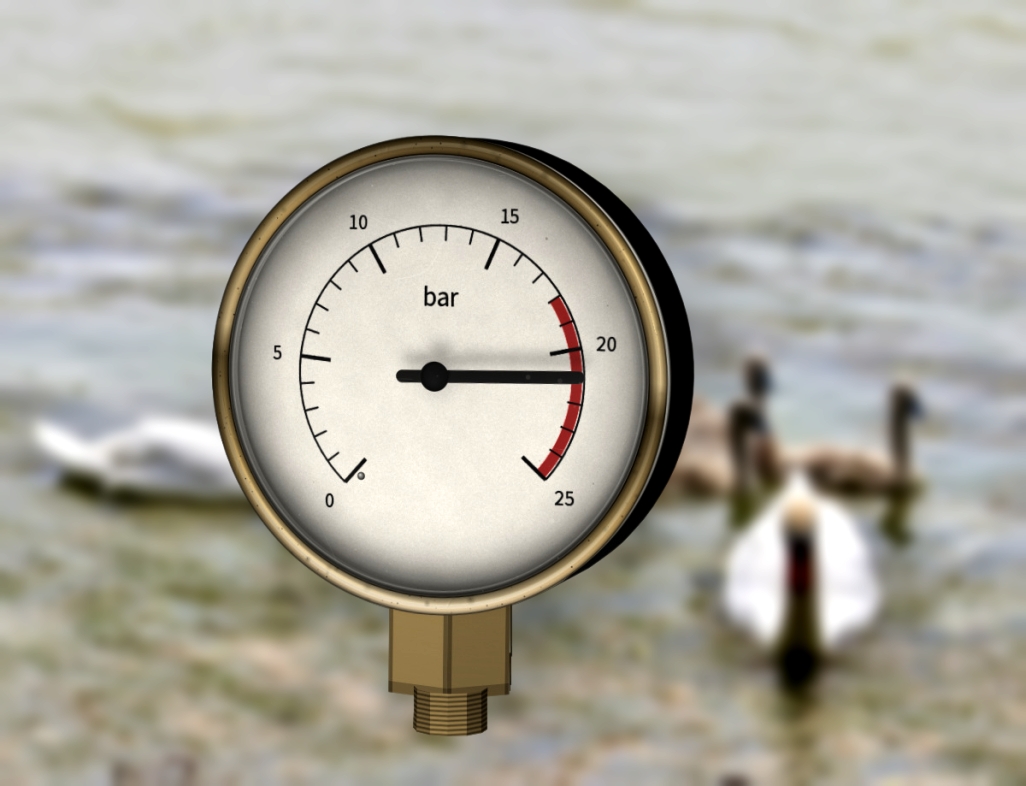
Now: 21
